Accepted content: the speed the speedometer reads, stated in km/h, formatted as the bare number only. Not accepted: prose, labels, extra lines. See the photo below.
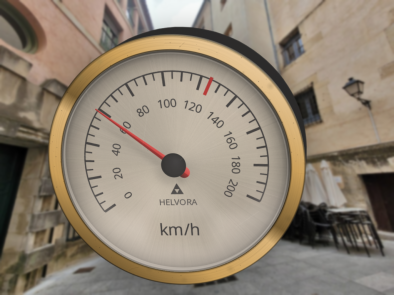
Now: 60
